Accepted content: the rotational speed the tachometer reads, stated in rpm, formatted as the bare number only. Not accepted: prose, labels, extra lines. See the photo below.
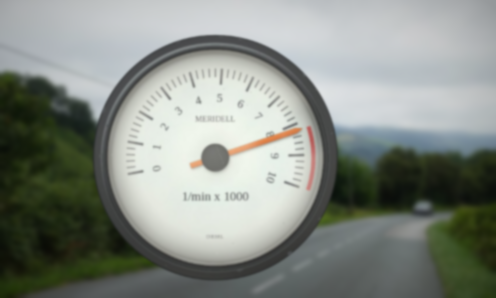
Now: 8200
